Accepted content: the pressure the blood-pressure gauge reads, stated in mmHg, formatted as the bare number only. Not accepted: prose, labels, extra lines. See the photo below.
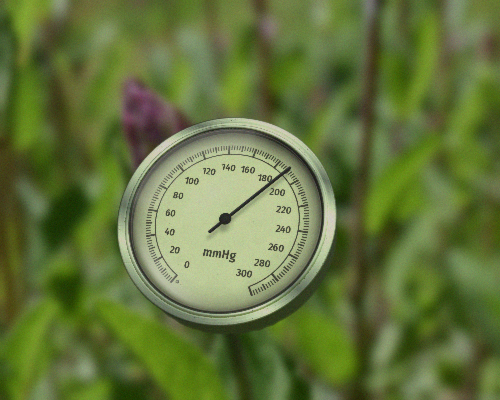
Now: 190
